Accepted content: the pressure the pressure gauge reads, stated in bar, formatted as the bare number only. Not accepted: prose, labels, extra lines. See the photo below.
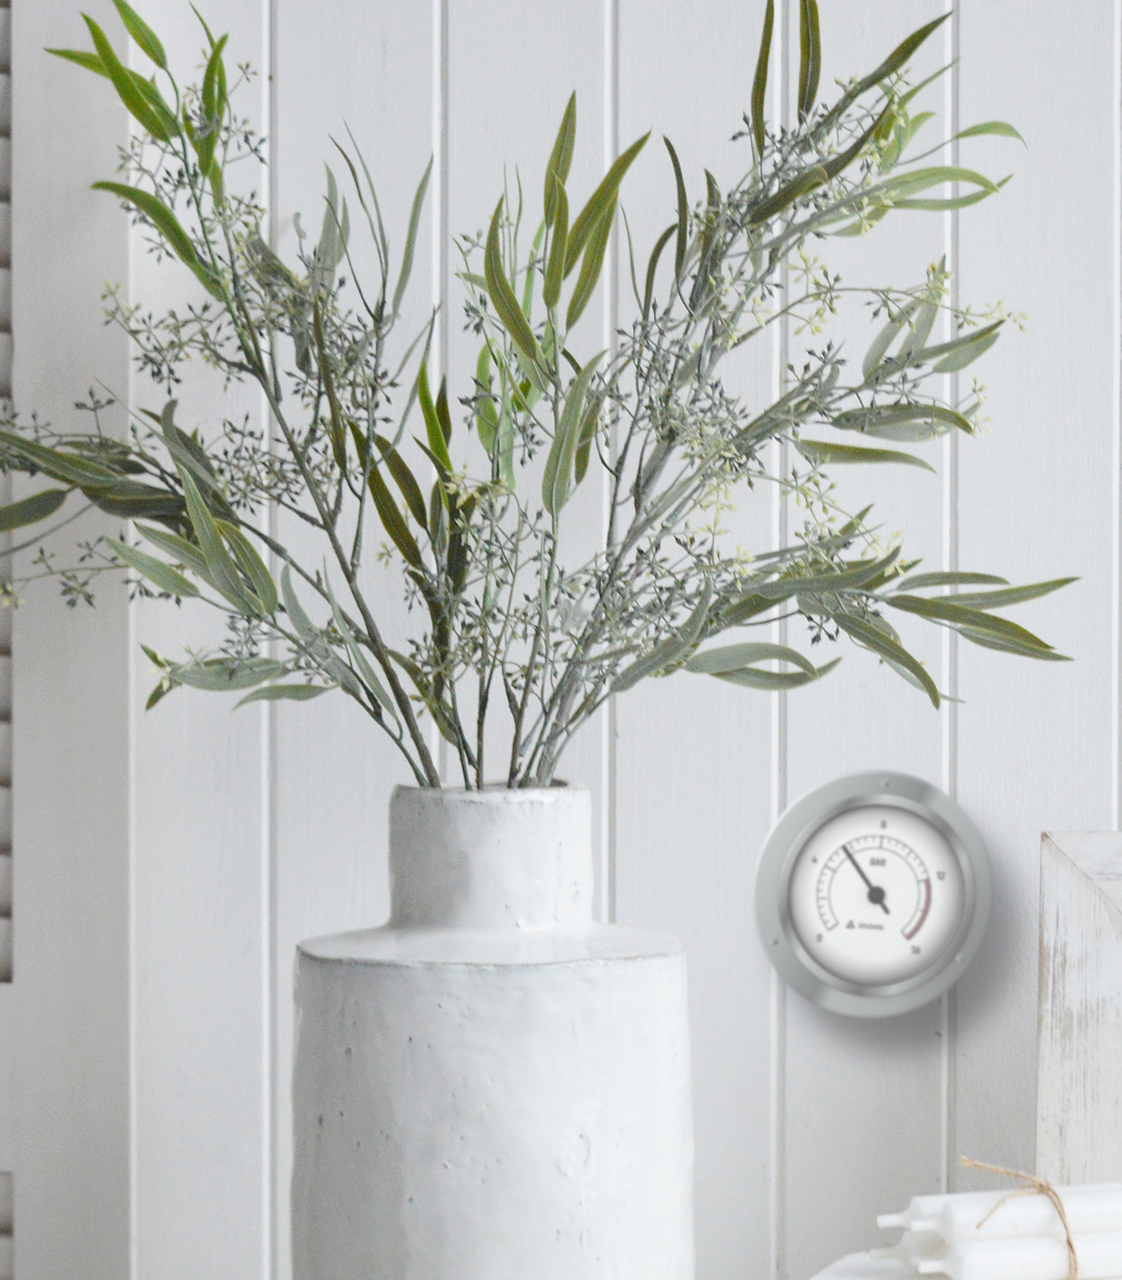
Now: 5.5
